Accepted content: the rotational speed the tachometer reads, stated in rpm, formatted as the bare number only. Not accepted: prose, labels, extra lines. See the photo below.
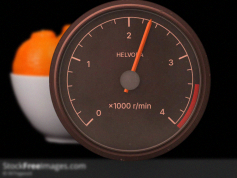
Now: 2300
